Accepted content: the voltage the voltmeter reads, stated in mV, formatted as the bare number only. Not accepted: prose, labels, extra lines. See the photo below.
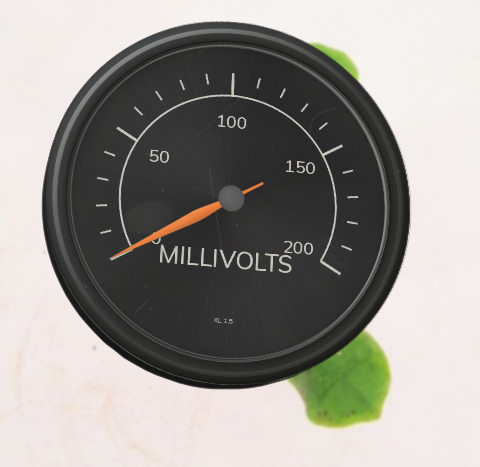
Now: 0
